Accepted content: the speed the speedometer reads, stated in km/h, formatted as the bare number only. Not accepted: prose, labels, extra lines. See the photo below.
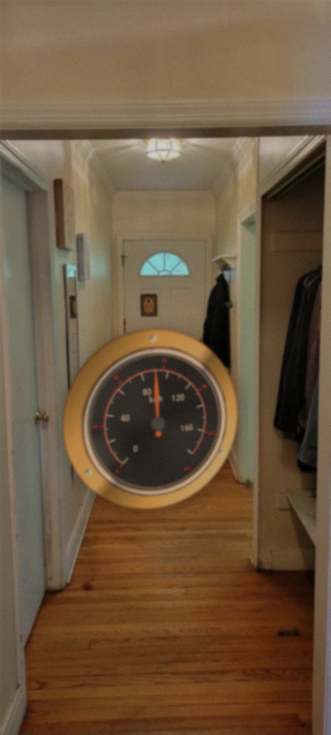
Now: 90
